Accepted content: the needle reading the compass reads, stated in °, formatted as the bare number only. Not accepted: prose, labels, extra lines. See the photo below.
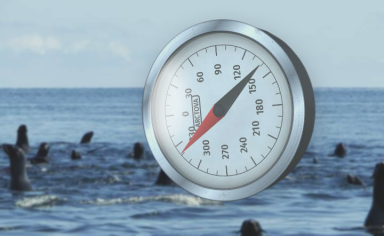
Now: 320
